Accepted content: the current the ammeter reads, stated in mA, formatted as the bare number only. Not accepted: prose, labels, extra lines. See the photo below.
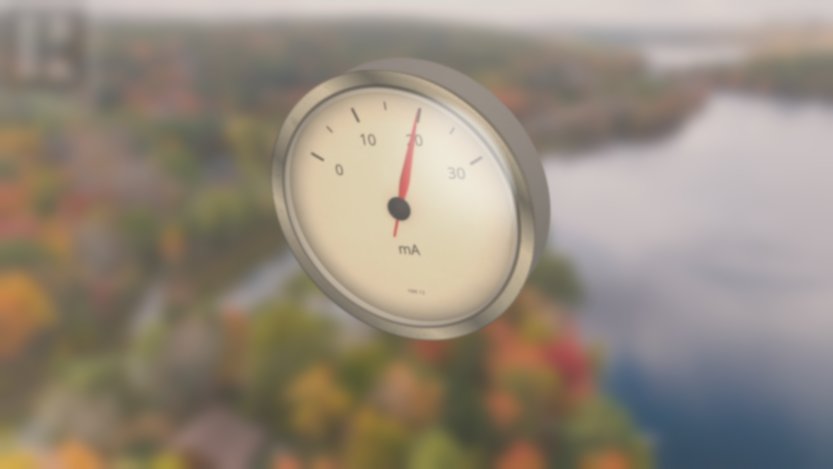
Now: 20
